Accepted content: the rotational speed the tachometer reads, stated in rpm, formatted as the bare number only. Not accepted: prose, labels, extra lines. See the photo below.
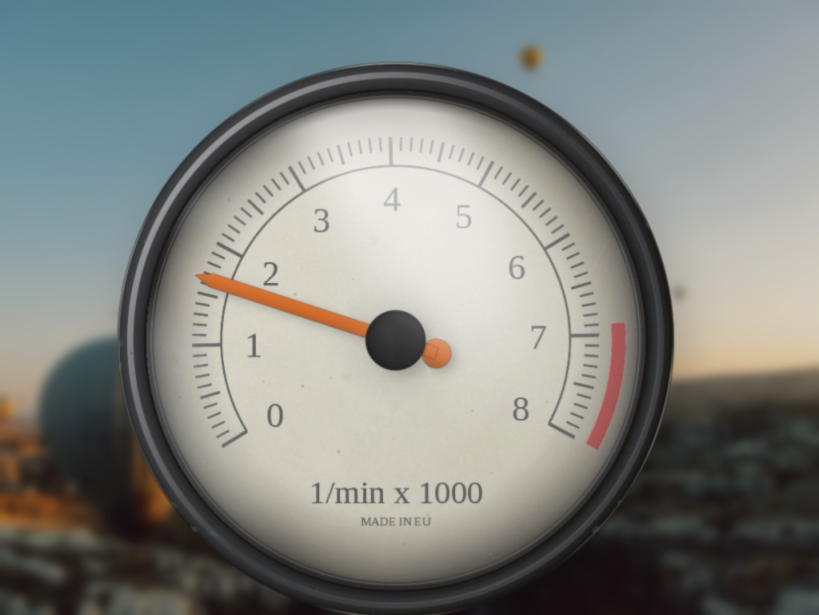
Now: 1650
